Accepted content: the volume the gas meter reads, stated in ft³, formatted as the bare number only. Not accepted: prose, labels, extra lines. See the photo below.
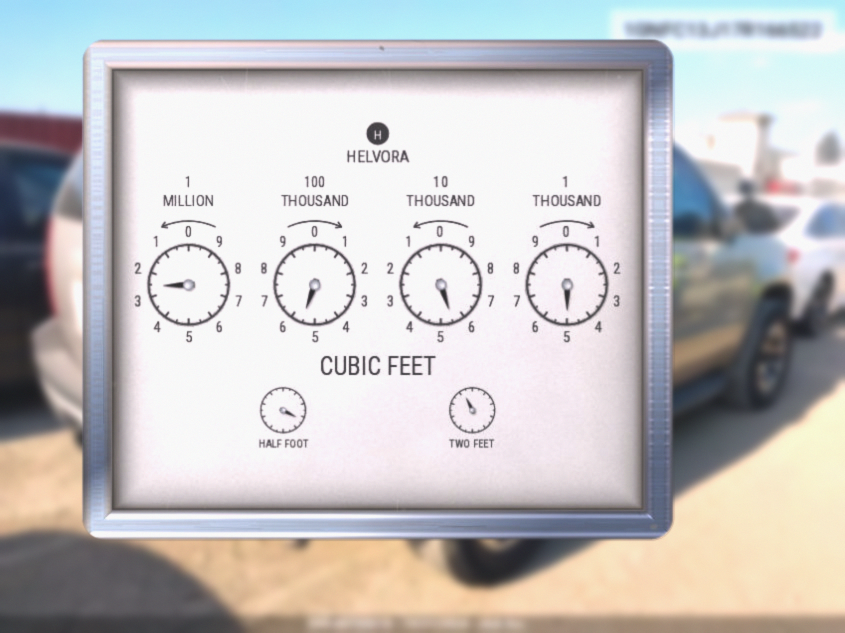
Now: 255500
